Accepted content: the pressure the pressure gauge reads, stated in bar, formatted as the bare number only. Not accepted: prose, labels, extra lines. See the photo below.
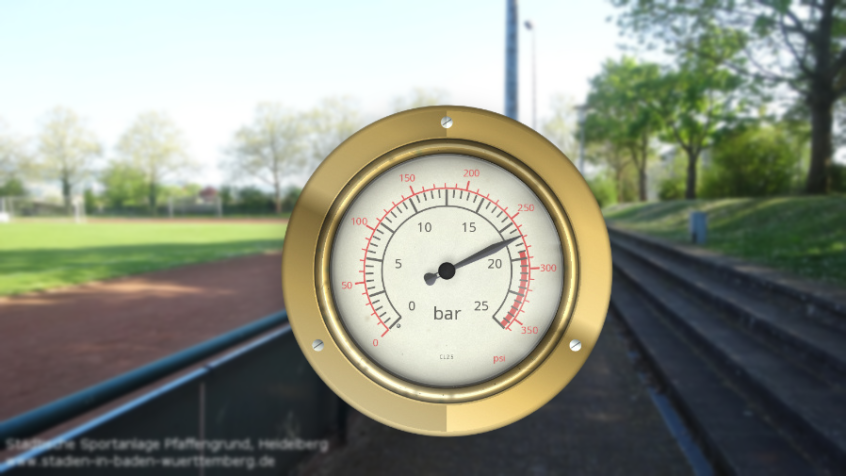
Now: 18.5
